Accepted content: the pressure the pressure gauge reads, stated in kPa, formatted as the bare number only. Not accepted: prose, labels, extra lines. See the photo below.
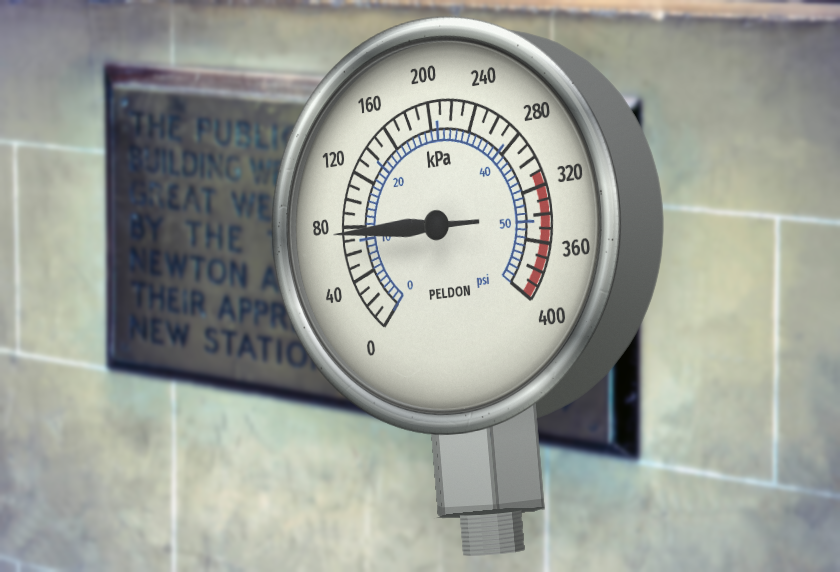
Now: 75
